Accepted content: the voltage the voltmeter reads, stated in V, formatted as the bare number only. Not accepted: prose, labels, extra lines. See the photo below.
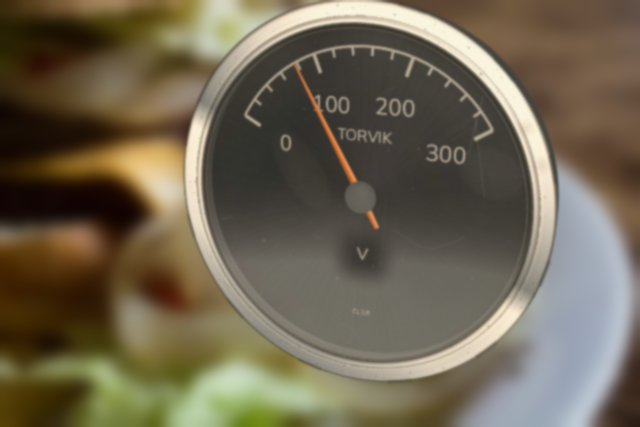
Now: 80
